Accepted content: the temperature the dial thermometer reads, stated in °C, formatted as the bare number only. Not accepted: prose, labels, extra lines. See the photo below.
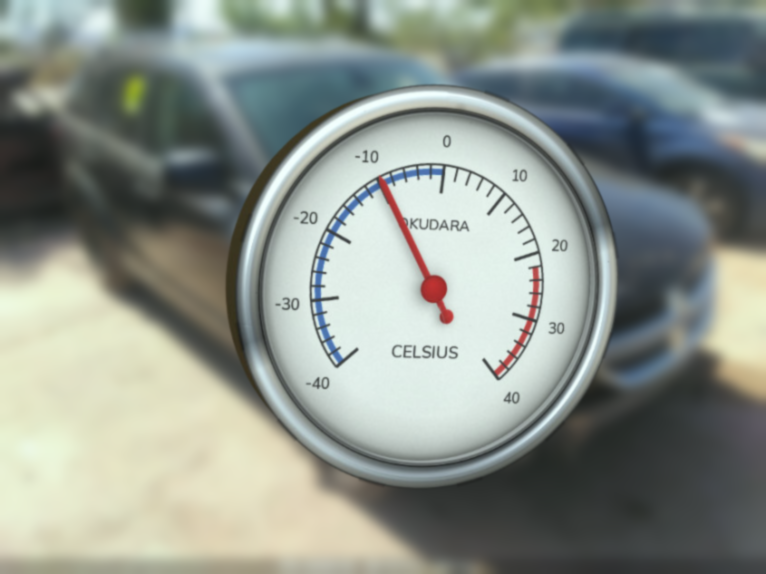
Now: -10
